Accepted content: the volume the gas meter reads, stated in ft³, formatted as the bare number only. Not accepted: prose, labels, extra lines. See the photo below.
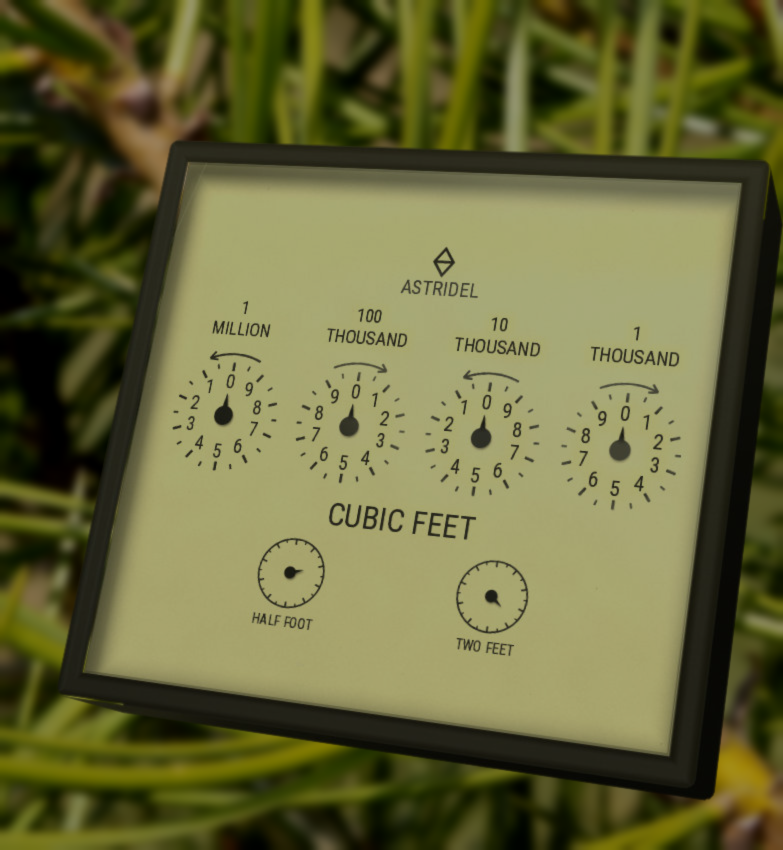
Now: 0
